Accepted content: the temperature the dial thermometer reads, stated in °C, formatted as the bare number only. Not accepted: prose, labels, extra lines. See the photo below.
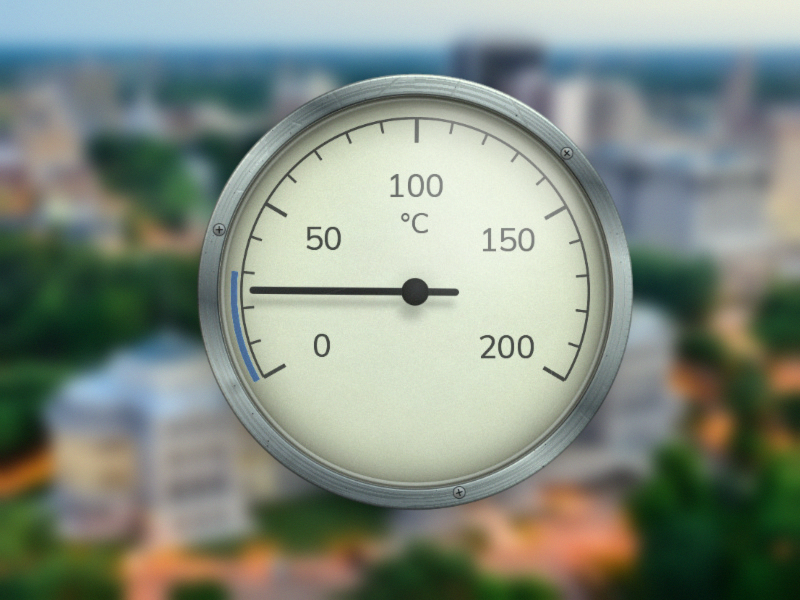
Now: 25
